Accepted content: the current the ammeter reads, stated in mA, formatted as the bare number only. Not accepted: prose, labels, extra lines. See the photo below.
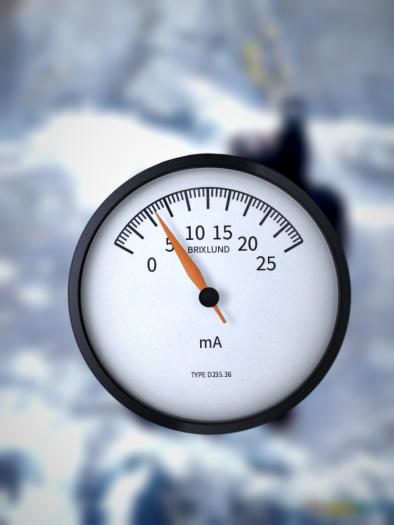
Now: 6
